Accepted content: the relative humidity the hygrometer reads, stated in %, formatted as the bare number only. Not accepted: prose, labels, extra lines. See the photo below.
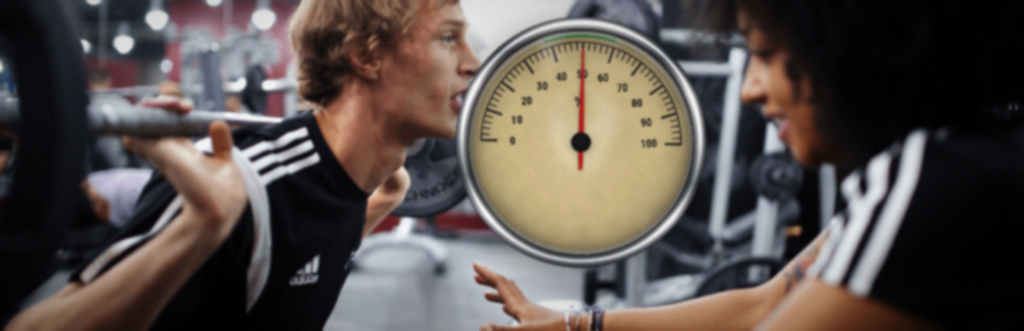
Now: 50
